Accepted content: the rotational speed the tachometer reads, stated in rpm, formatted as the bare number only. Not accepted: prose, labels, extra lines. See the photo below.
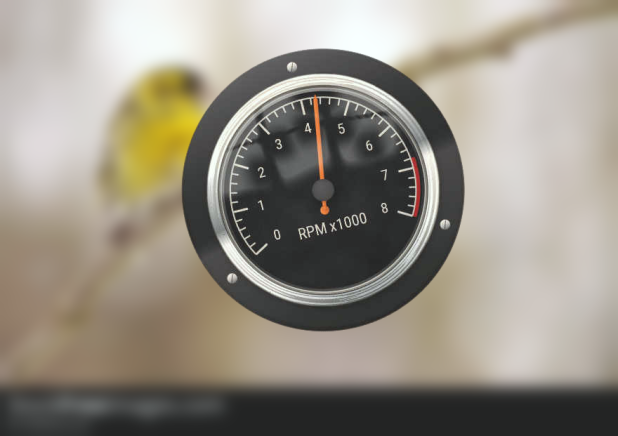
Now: 4300
